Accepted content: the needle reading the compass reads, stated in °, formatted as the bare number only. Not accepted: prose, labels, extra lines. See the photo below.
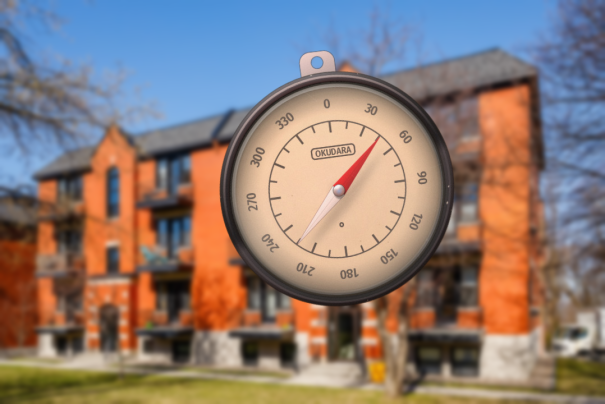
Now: 45
